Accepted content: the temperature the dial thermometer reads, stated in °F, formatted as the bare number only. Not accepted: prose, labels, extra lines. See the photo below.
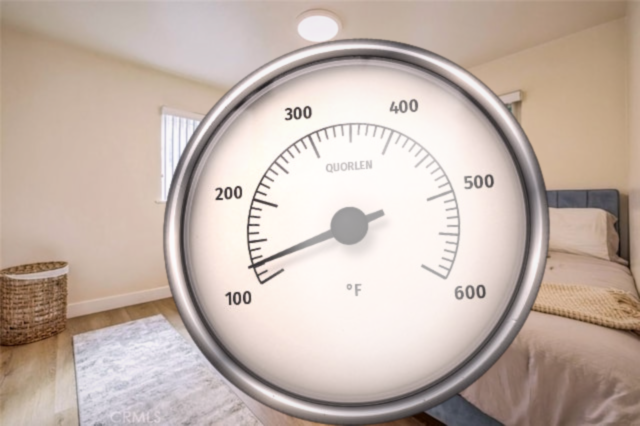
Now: 120
